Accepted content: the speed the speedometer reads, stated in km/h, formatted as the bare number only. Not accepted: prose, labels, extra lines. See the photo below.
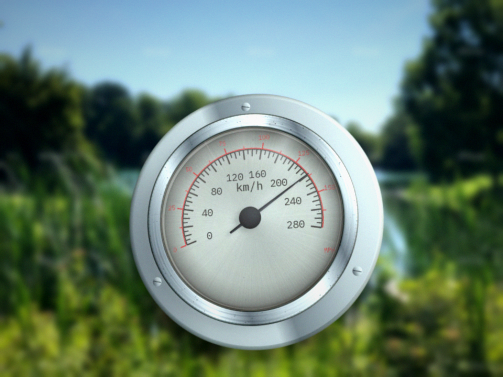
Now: 220
